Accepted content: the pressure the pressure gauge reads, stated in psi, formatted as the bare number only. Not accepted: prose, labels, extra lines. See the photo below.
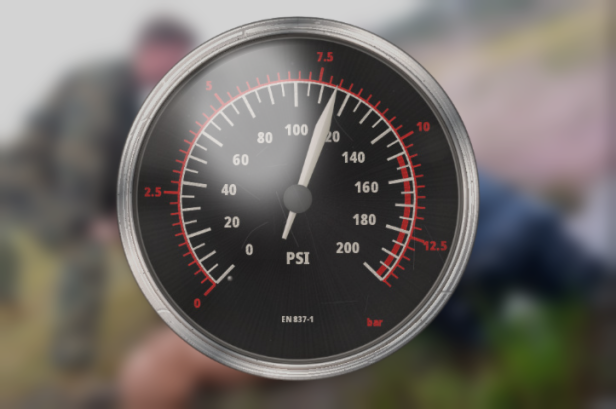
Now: 115
